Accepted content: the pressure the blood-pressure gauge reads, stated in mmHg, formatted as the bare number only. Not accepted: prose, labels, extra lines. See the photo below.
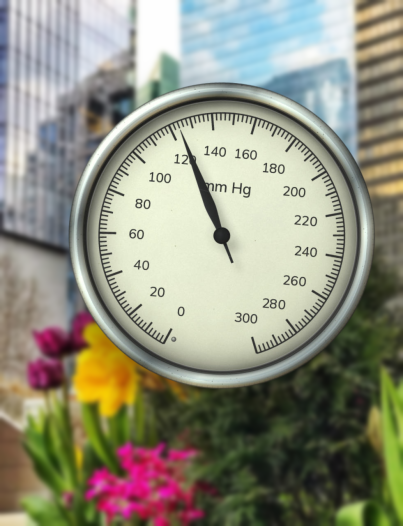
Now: 124
